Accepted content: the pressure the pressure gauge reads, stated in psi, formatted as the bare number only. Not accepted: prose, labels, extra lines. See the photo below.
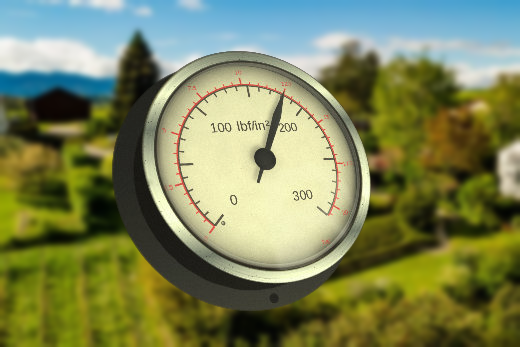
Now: 180
